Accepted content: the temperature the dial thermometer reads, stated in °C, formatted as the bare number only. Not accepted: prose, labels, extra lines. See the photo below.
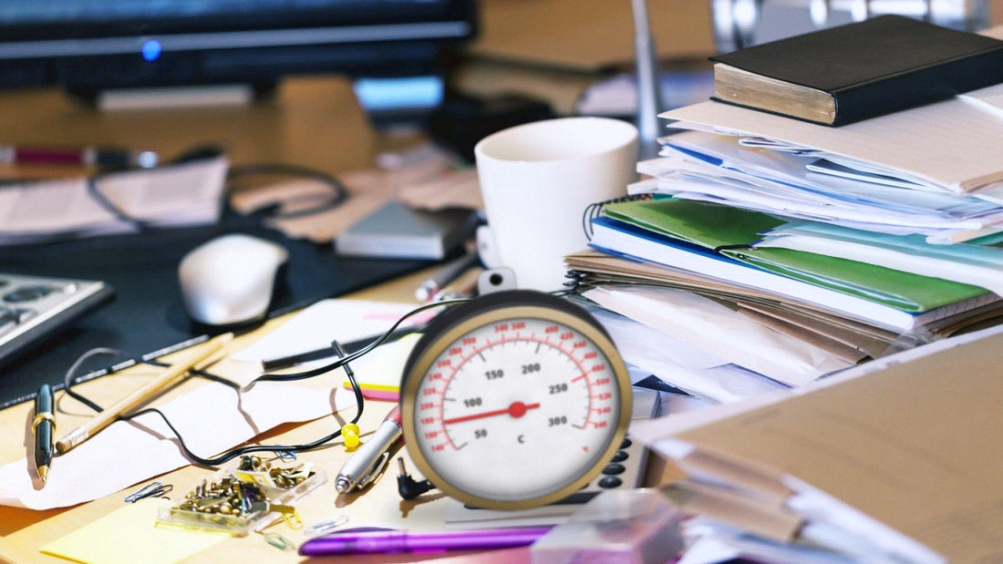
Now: 80
